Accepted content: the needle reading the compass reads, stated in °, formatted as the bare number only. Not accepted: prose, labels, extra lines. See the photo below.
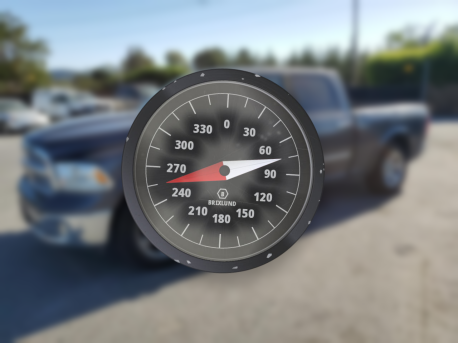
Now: 255
